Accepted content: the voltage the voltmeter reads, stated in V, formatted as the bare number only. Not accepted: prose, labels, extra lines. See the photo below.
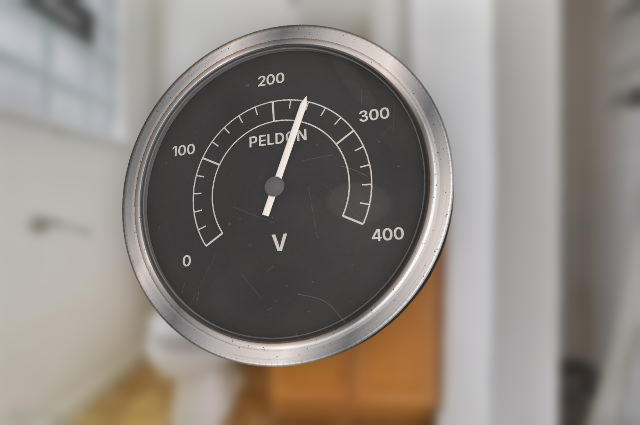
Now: 240
